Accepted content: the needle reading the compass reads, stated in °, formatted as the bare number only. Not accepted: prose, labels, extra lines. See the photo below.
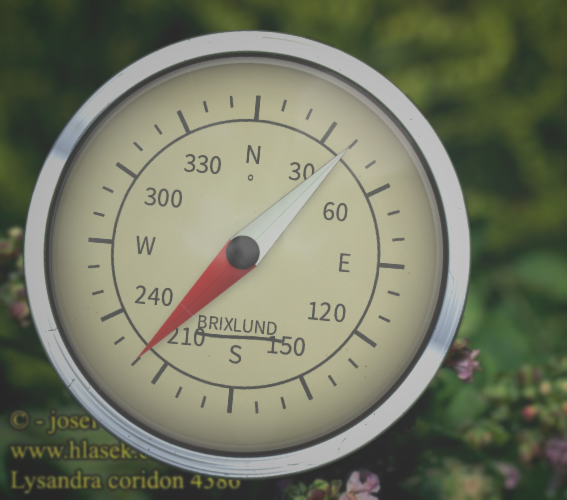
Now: 220
